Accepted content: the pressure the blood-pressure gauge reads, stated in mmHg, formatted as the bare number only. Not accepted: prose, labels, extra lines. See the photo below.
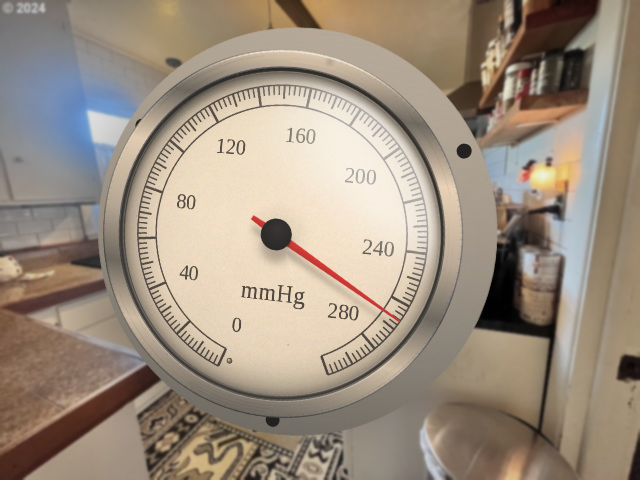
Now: 266
